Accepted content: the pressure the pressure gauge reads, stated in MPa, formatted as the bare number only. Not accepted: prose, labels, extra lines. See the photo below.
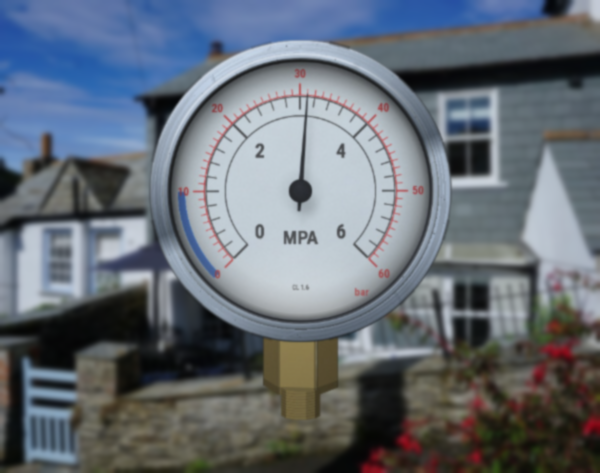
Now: 3.1
